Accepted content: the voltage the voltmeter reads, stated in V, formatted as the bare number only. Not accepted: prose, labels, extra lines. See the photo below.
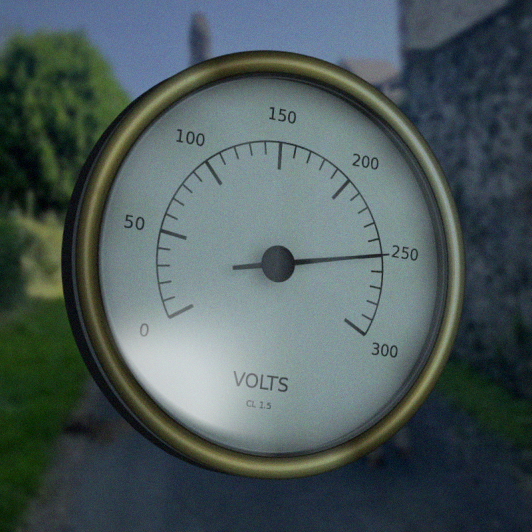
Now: 250
